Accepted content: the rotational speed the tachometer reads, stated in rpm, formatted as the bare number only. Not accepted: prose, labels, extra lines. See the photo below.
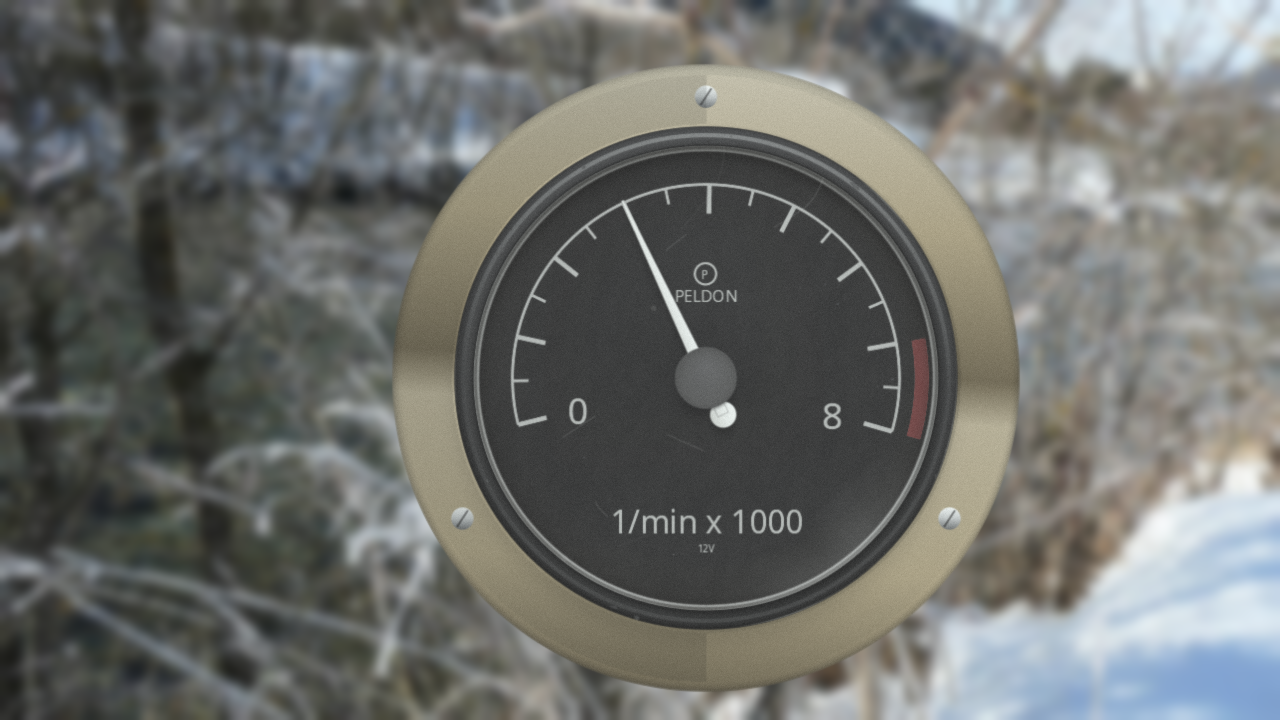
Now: 3000
